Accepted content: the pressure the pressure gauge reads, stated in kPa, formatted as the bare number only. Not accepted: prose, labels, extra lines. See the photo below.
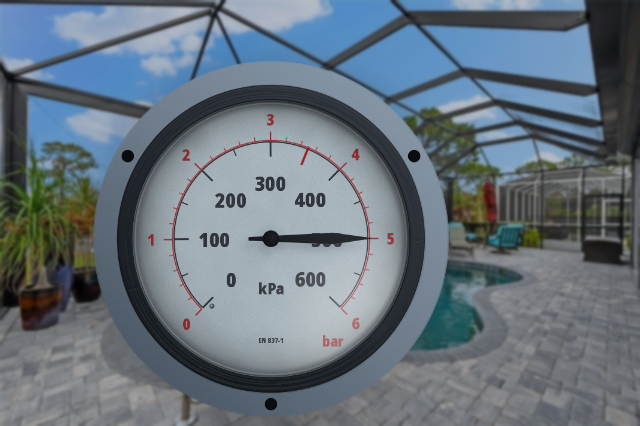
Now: 500
